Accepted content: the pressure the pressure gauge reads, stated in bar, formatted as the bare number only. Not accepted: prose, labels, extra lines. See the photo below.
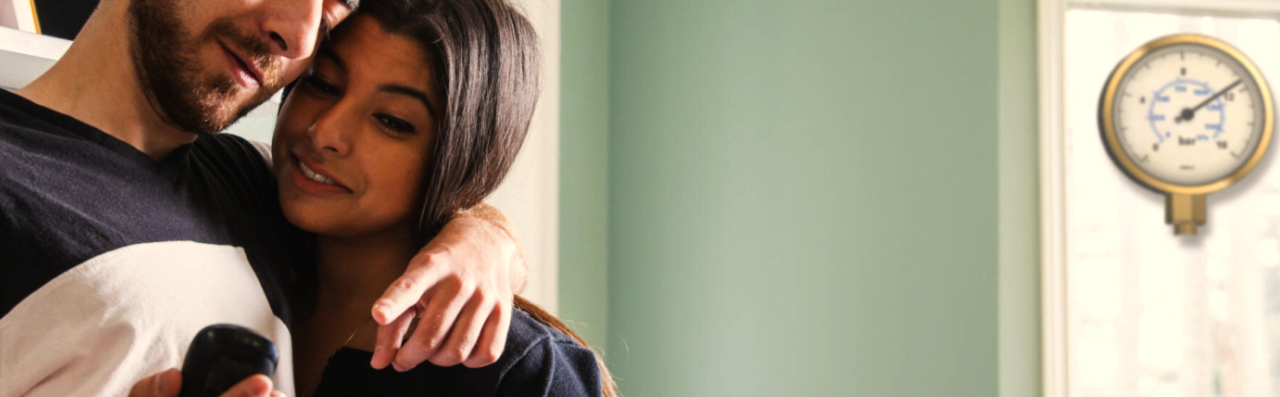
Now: 11.5
